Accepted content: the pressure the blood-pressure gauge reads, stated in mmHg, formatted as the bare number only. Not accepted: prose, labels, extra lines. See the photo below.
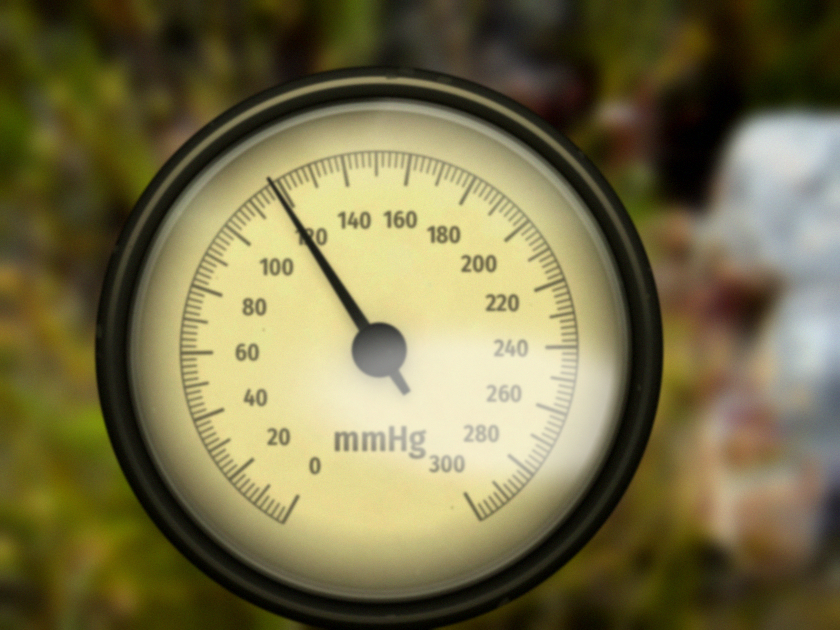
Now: 118
